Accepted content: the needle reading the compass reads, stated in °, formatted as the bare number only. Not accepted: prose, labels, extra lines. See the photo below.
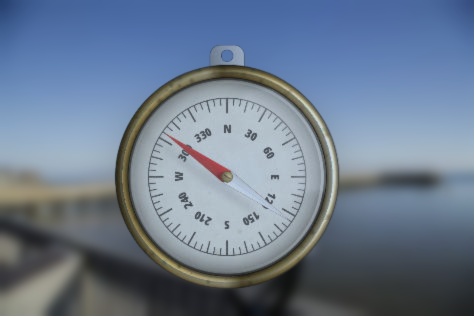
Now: 305
